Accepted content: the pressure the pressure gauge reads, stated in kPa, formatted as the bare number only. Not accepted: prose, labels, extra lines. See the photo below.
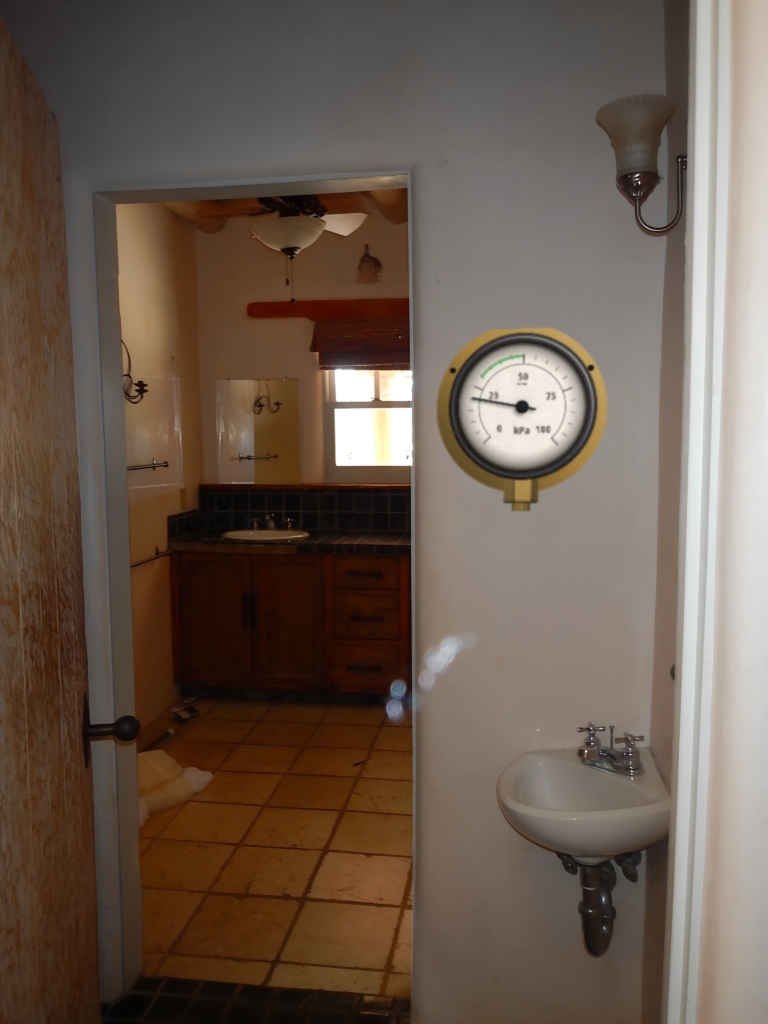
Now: 20
